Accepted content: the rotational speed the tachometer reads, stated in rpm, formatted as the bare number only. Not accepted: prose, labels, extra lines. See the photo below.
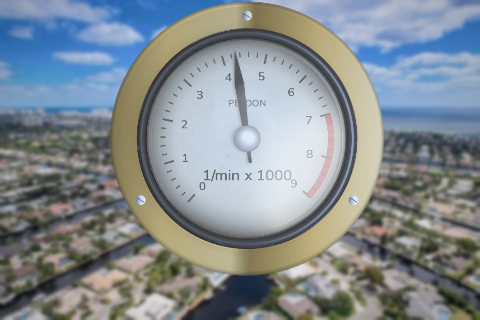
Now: 4300
